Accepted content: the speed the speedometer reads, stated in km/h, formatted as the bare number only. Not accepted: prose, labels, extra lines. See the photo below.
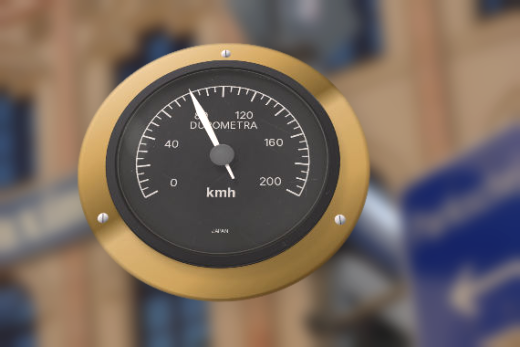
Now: 80
